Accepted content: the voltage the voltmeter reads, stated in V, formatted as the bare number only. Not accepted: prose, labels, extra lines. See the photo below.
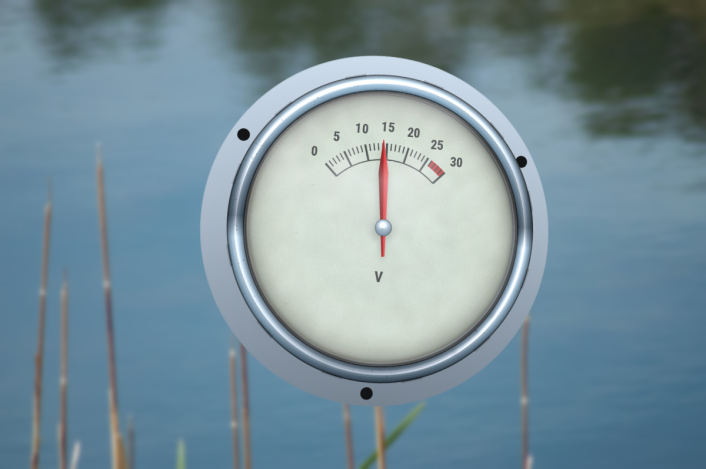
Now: 14
